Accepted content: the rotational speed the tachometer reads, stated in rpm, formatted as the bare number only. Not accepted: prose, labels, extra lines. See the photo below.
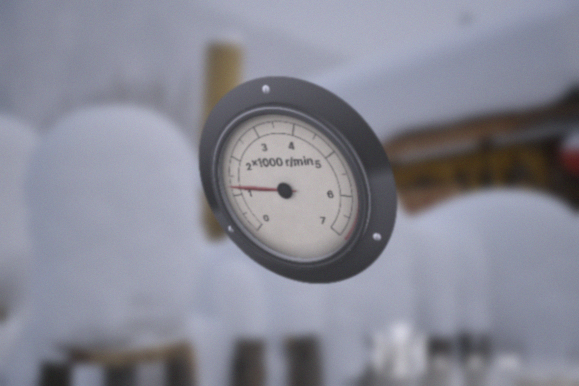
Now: 1250
